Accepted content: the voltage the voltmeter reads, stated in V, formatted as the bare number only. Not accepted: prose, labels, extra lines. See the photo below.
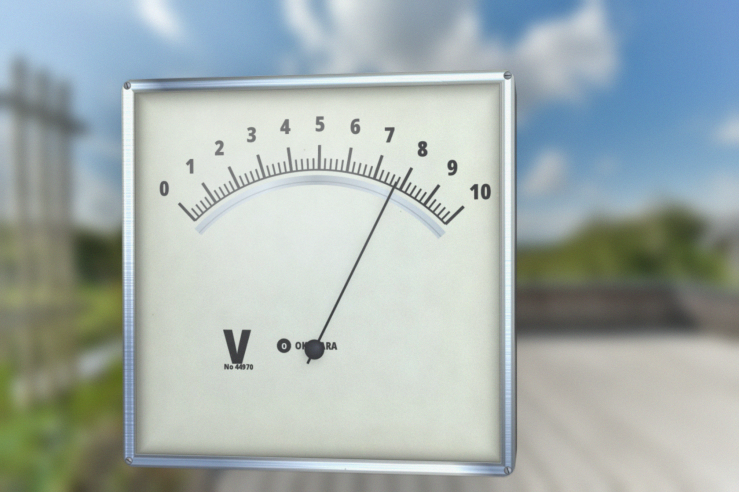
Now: 7.8
